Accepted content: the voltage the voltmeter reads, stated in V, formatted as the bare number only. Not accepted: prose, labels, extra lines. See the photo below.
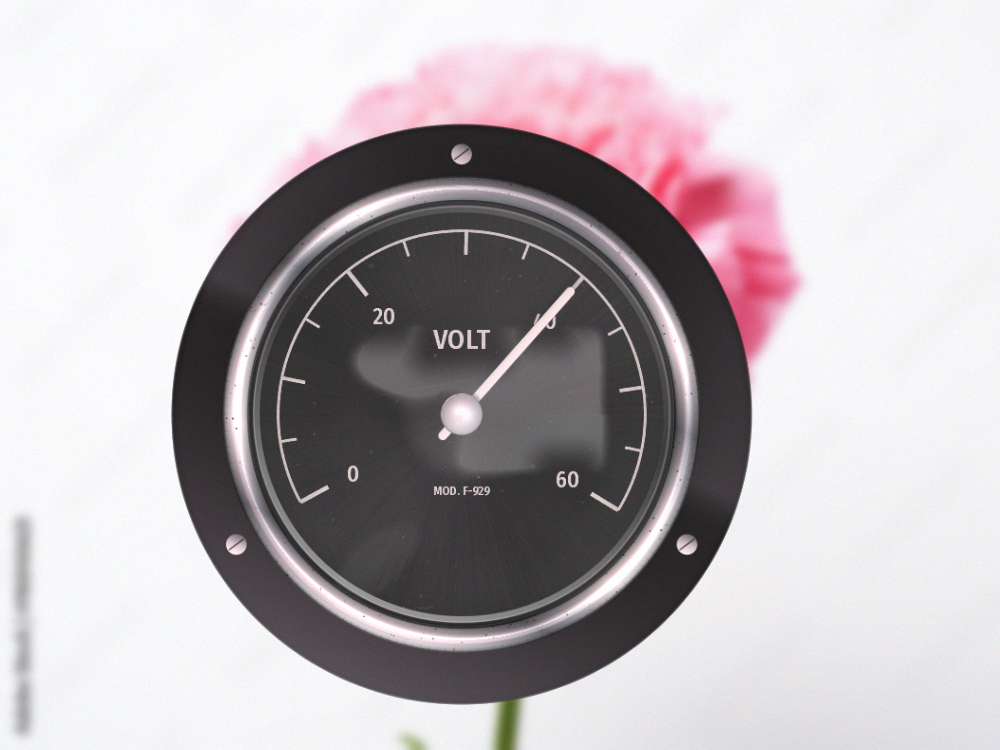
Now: 40
